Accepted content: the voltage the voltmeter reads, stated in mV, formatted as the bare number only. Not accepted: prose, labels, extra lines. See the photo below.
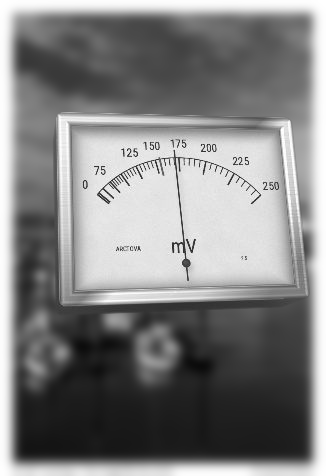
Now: 170
